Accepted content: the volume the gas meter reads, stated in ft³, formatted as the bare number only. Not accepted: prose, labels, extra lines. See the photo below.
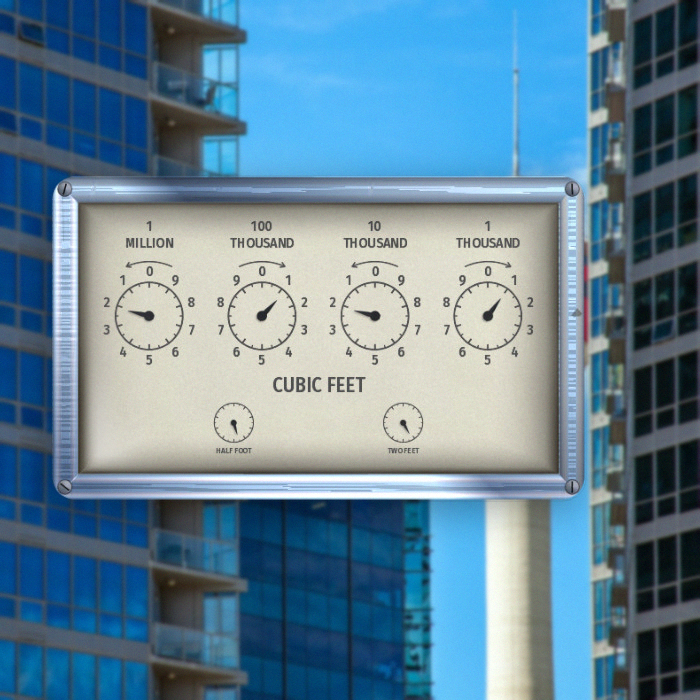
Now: 212100
